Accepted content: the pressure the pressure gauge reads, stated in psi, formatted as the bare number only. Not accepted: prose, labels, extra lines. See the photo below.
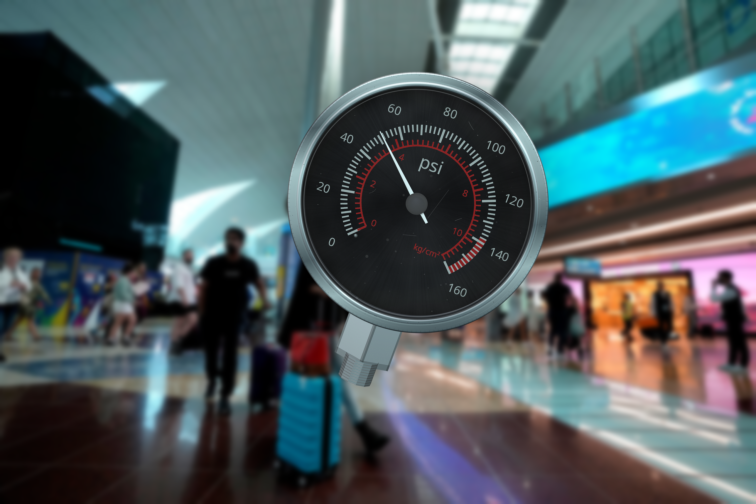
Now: 52
